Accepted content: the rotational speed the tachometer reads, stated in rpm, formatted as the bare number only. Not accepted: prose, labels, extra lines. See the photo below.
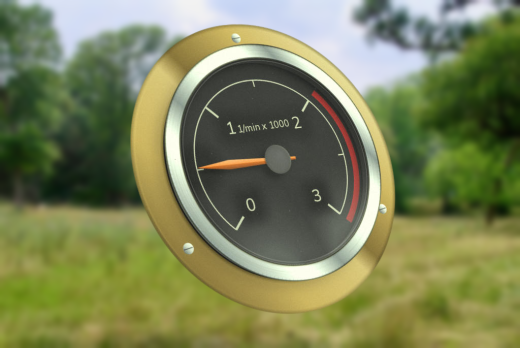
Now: 500
